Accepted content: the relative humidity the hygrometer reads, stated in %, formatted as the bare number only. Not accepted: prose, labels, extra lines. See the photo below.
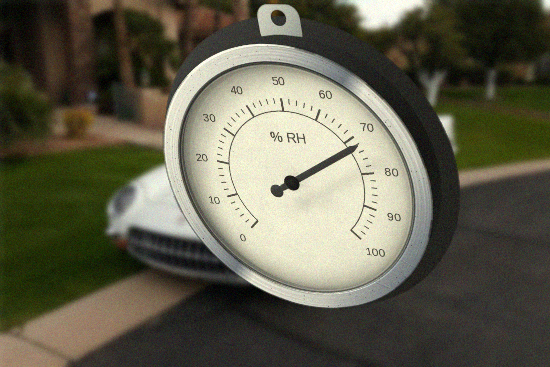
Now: 72
